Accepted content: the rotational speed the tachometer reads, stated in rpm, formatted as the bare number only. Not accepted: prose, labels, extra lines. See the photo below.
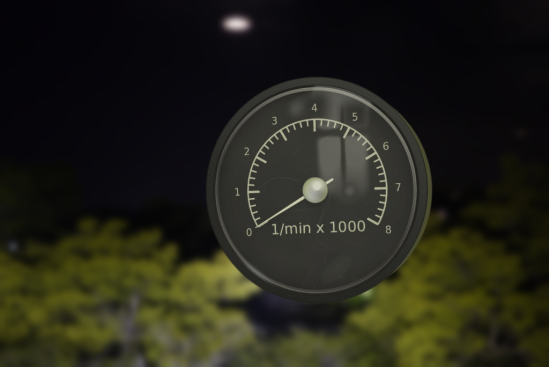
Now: 0
